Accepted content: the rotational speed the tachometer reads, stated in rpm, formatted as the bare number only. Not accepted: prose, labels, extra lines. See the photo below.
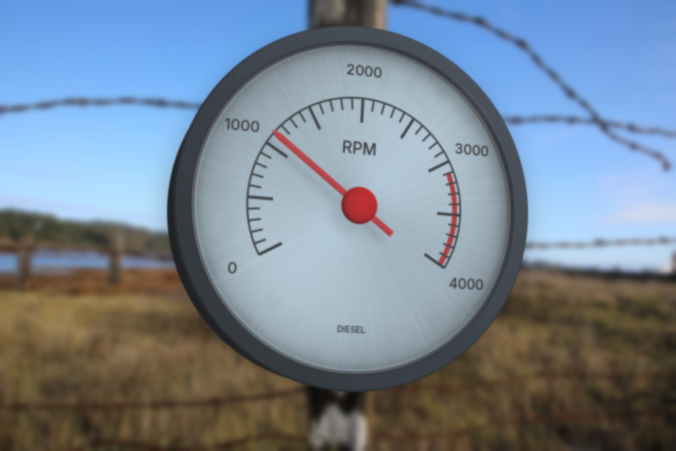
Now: 1100
